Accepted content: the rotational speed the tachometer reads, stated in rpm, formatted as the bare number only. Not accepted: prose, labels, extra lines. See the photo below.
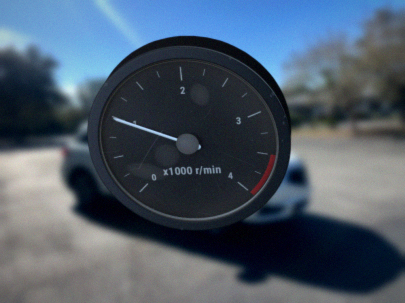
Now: 1000
